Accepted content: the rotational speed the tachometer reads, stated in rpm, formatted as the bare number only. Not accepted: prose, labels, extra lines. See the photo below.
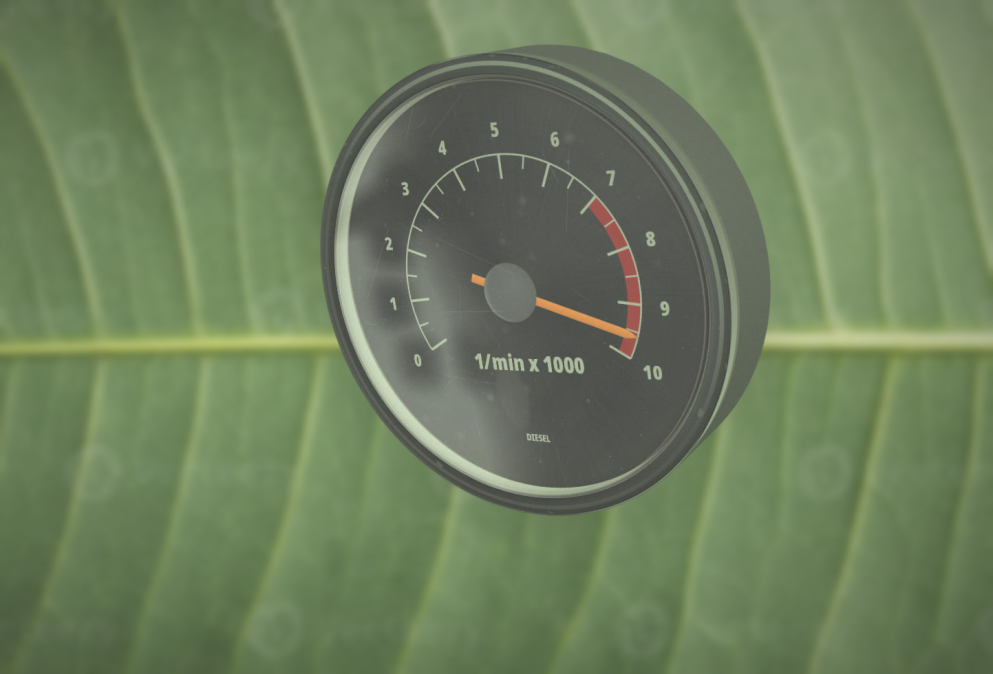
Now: 9500
